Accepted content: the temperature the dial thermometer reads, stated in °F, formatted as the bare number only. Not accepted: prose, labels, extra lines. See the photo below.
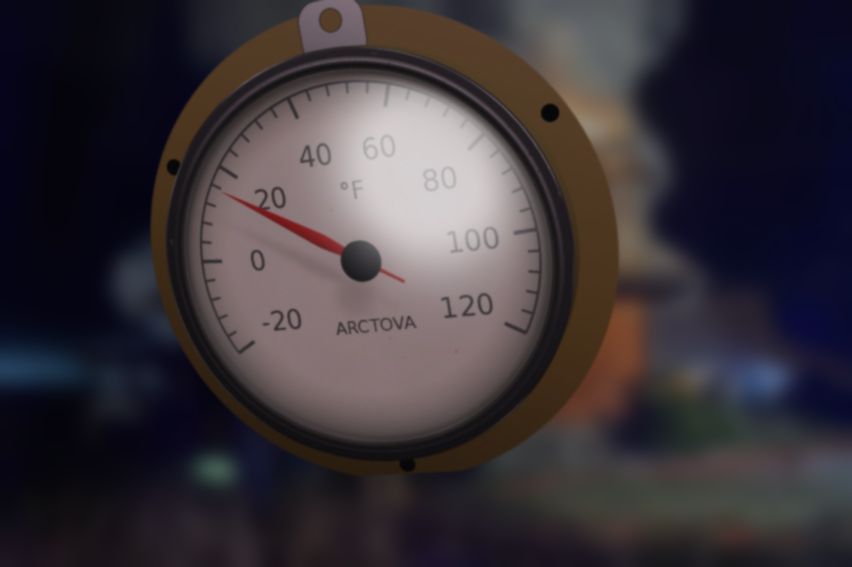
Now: 16
